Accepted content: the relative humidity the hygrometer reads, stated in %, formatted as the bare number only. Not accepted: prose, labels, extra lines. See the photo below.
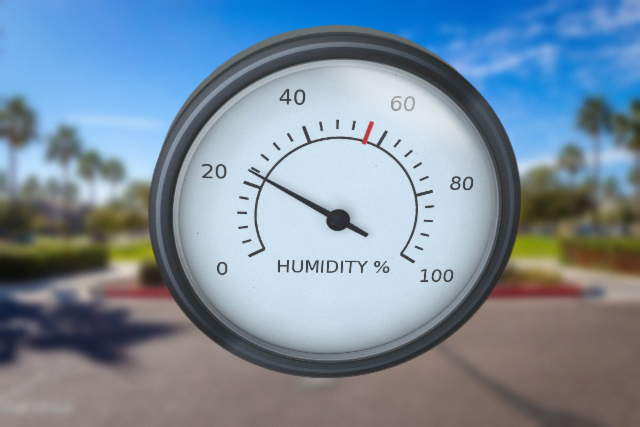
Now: 24
